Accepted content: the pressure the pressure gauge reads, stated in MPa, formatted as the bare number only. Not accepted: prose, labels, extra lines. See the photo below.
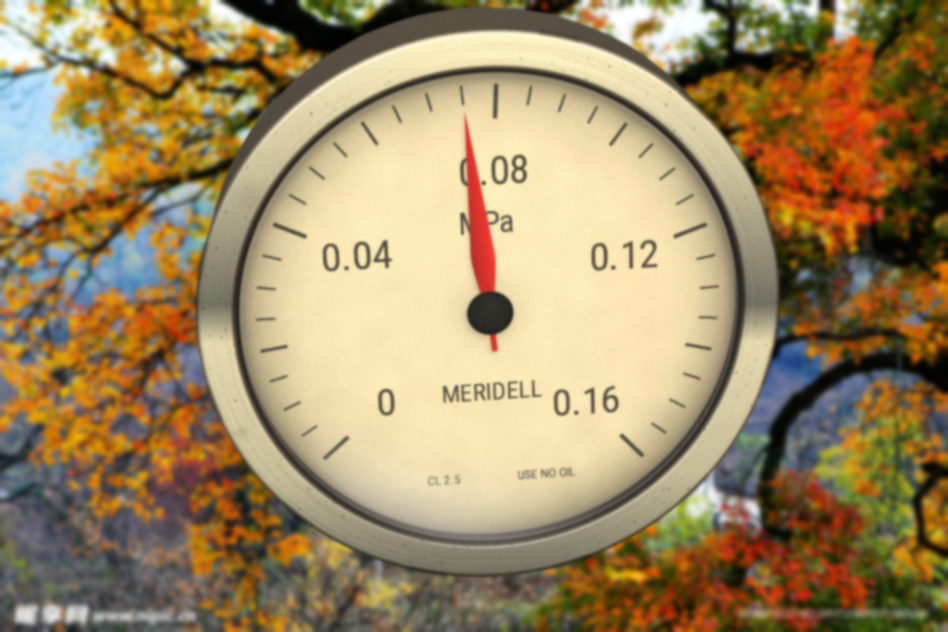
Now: 0.075
